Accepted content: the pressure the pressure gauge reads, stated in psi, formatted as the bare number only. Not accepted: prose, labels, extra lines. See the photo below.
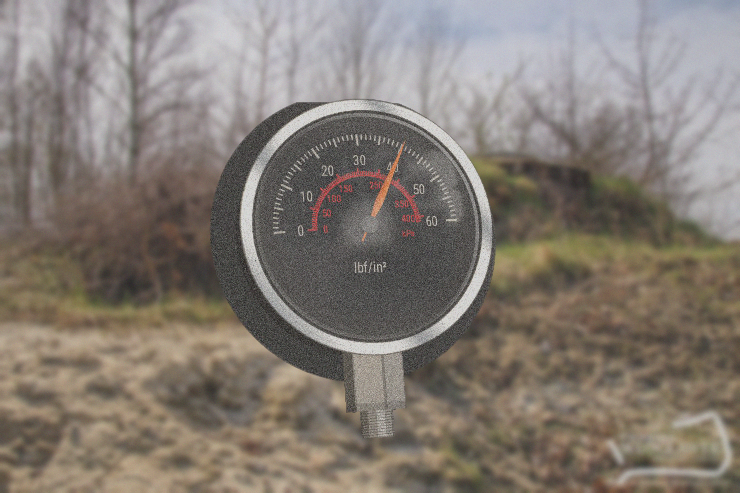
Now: 40
